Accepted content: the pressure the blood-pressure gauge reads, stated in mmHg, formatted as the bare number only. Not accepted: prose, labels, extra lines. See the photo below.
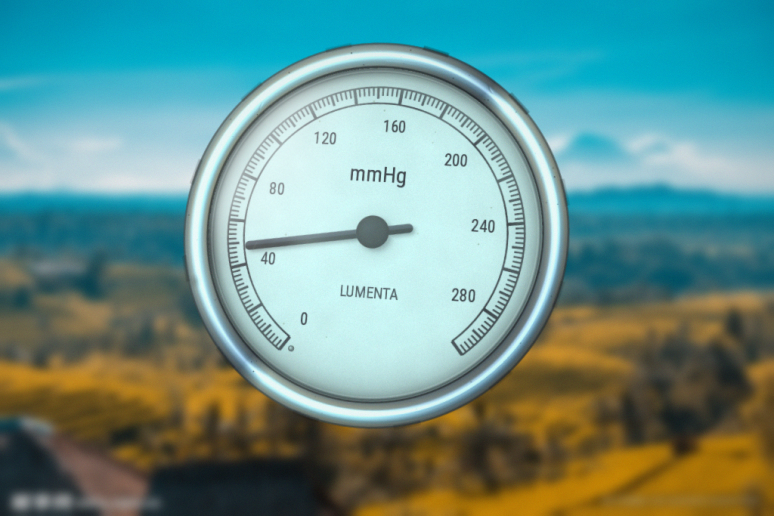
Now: 48
